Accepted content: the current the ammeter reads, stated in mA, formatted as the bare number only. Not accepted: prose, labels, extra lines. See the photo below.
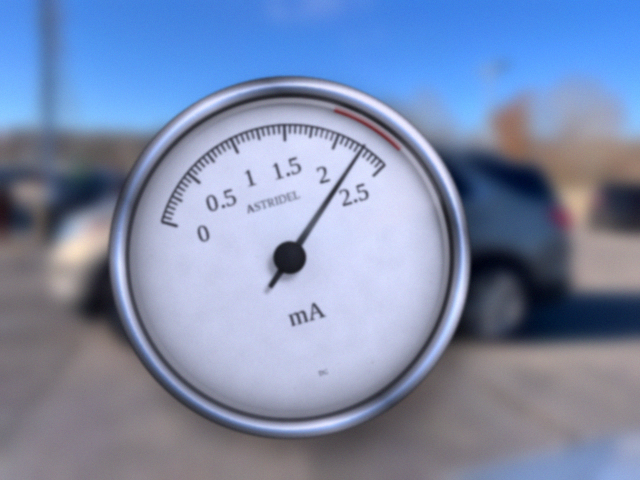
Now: 2.25
